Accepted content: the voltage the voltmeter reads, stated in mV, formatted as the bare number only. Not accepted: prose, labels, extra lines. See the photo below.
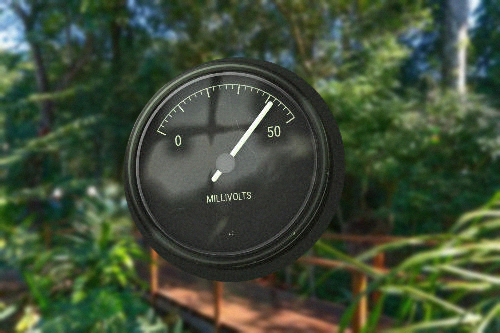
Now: 42
